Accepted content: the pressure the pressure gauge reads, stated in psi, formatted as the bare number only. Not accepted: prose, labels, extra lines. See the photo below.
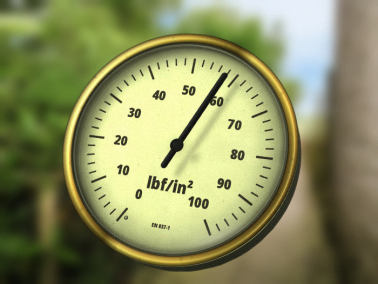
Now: 58
